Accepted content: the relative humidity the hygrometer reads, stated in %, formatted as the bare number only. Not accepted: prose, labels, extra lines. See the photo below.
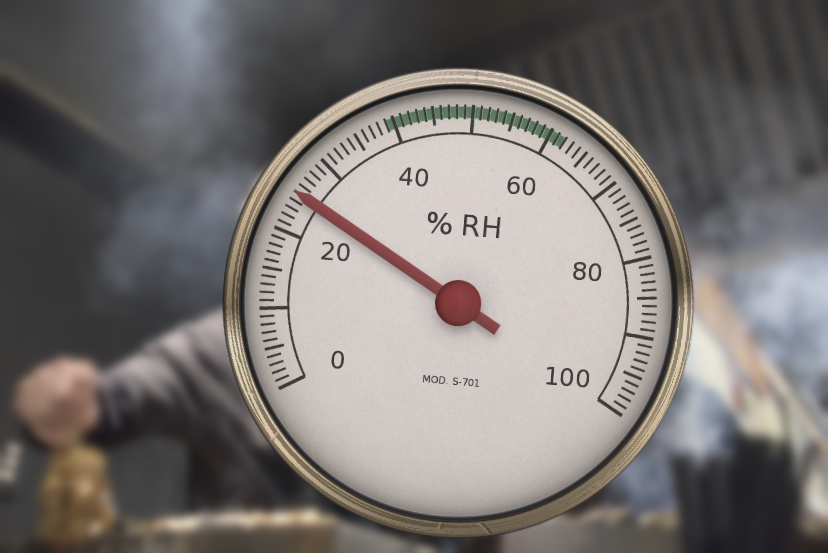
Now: 25
